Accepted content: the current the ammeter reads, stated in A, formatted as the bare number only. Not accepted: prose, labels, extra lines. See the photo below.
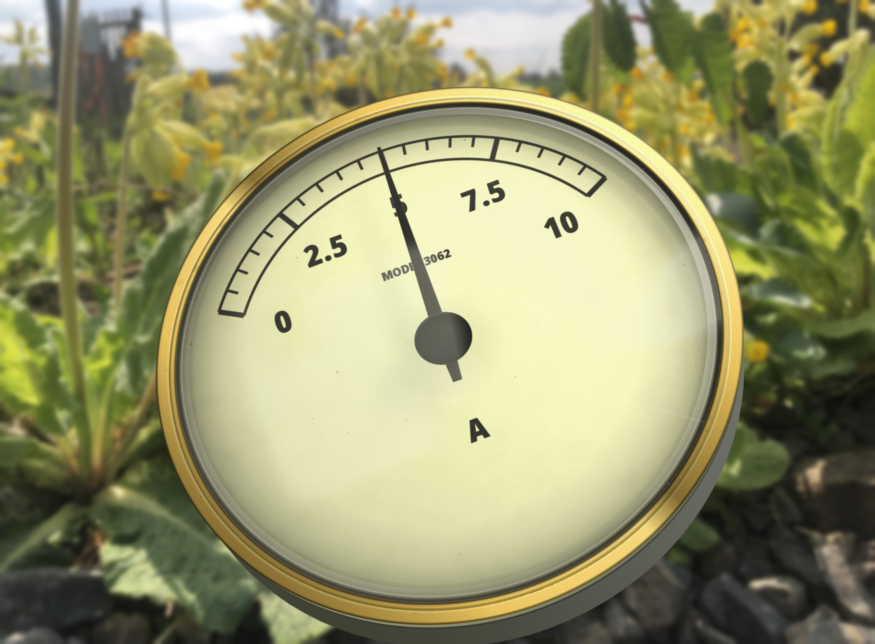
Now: 5
